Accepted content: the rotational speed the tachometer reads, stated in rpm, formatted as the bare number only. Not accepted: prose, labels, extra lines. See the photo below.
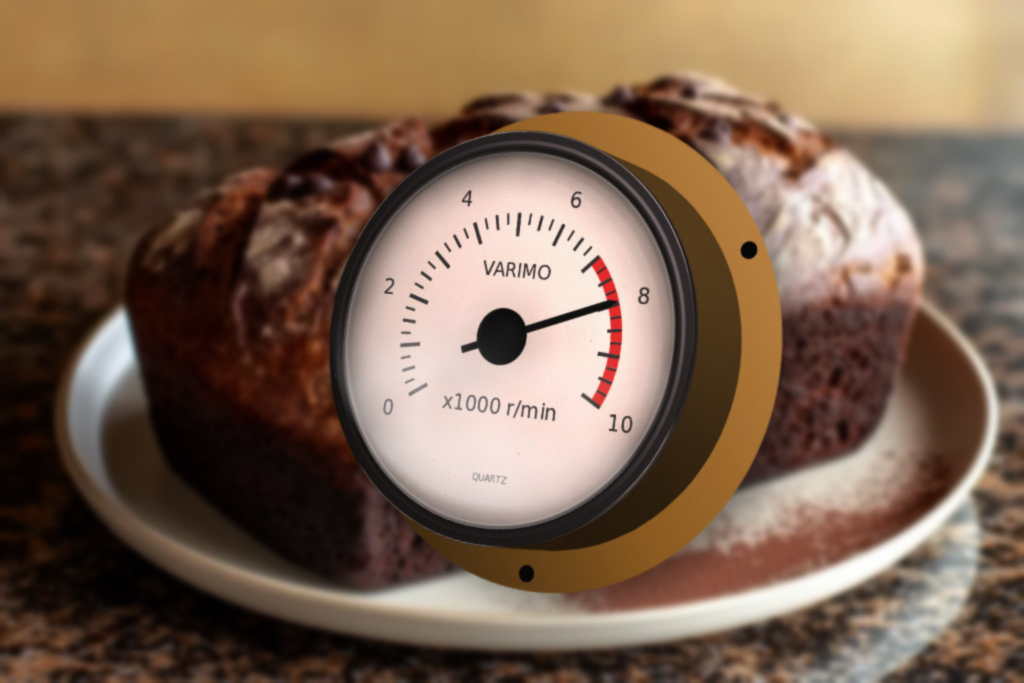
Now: 8000
